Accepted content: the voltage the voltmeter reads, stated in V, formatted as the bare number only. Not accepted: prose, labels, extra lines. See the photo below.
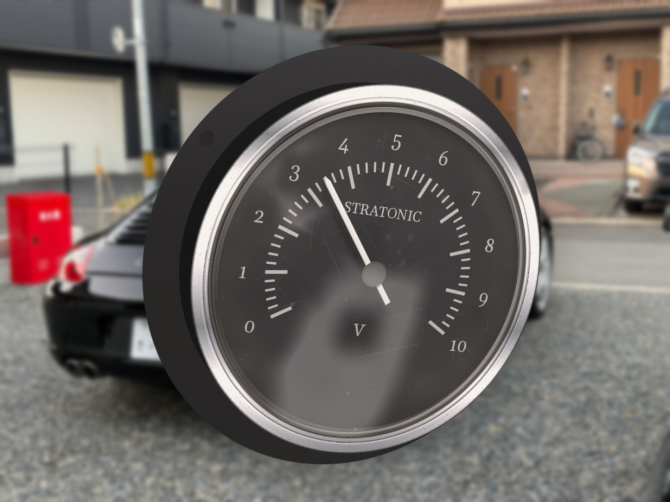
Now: 3.4
